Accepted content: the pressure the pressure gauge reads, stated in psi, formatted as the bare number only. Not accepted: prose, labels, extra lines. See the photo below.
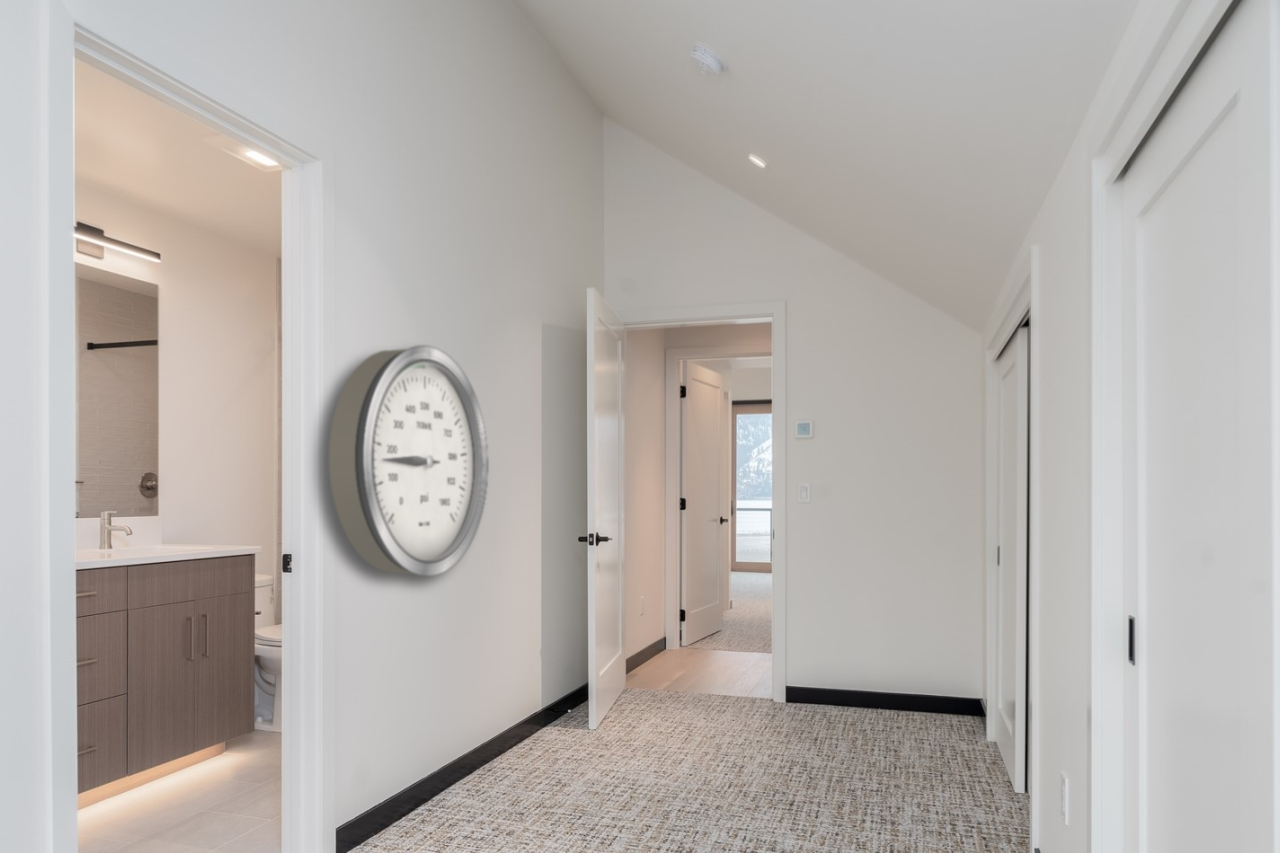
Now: 160
